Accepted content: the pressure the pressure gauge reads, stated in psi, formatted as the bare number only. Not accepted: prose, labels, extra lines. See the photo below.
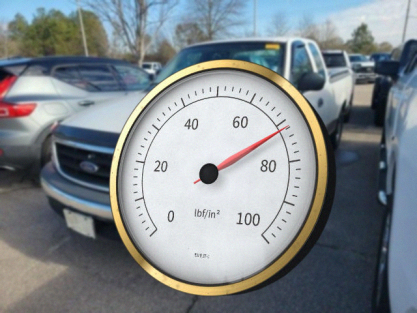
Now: 72
